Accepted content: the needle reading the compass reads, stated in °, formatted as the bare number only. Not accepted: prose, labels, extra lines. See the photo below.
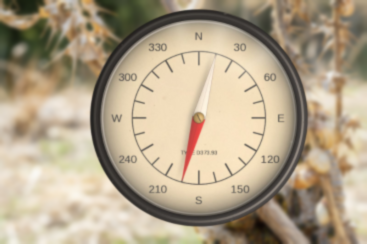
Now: 195
